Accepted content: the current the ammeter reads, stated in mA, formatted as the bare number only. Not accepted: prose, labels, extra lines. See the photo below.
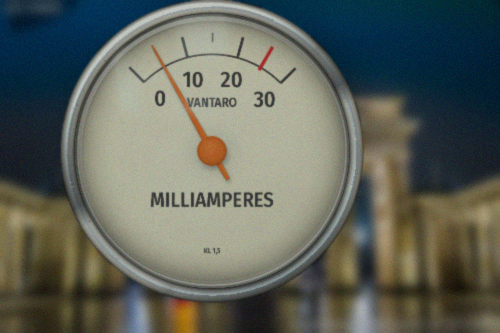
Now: 5
